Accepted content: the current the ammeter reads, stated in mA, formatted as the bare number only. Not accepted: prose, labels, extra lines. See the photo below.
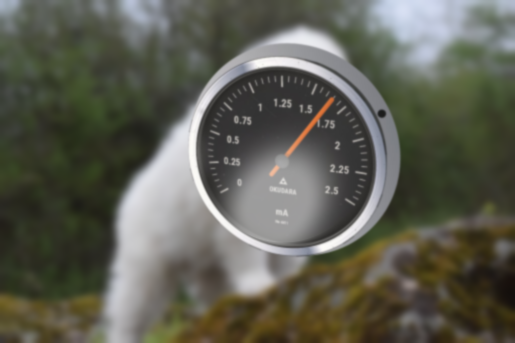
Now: 1.65
